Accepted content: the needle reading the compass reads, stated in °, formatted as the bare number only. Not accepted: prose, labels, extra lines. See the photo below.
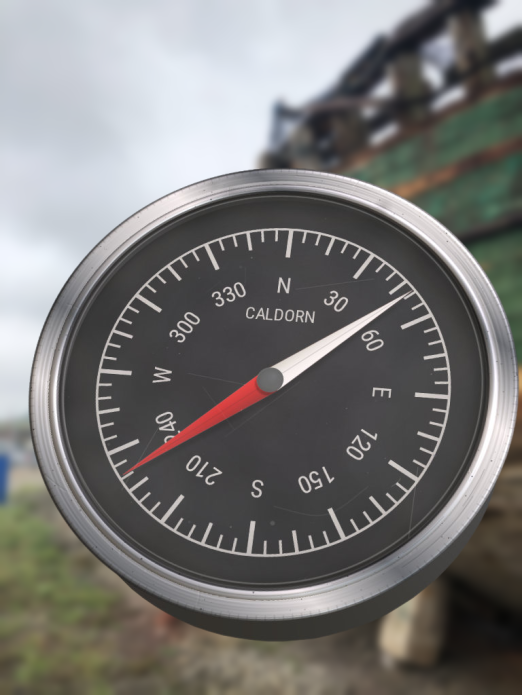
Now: 230
